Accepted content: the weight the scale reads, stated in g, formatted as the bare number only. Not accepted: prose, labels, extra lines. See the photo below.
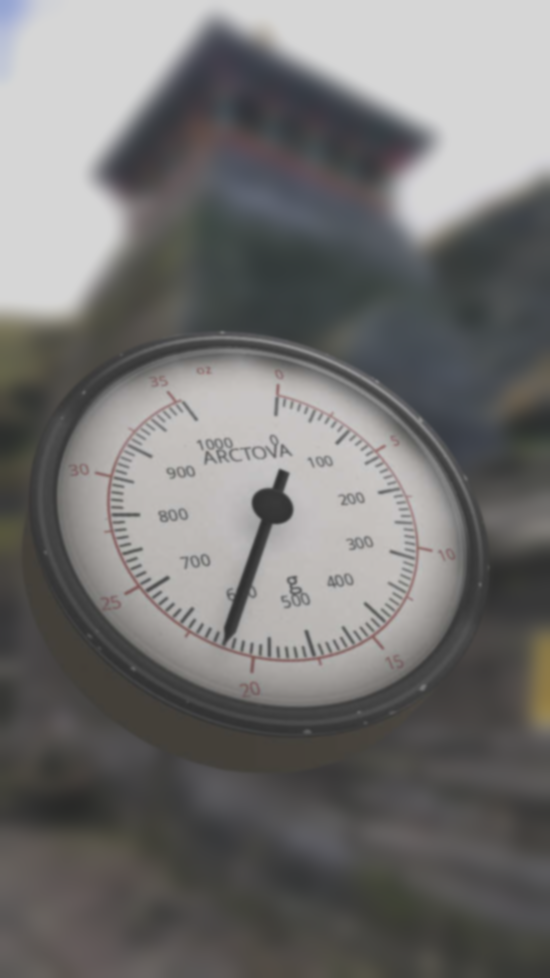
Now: 600
